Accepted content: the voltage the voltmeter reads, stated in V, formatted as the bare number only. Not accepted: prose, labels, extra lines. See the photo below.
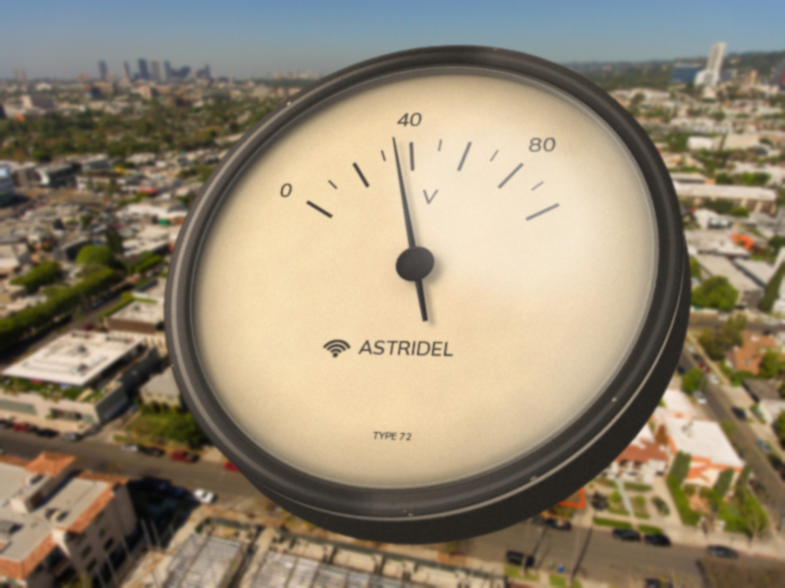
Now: 35
